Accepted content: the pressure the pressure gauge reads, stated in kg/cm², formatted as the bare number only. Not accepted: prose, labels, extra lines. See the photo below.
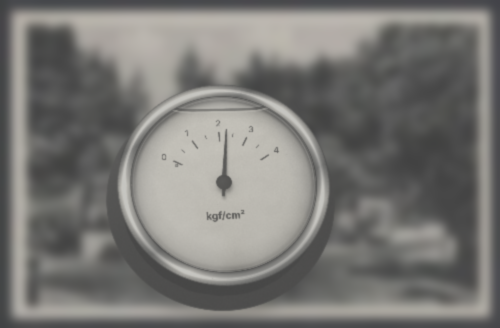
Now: 2.25
